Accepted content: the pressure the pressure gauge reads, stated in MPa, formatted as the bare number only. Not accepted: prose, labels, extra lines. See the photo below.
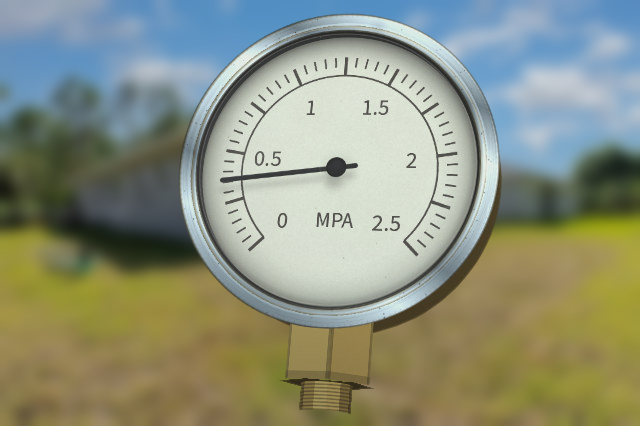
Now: 0.35
